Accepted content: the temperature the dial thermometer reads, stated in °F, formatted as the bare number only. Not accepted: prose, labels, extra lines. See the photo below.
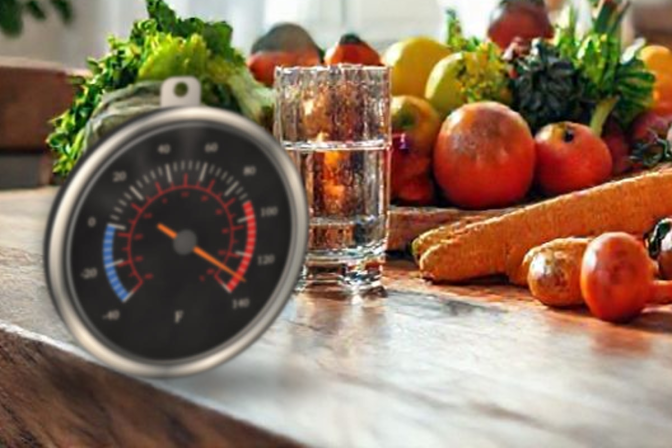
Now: 132
